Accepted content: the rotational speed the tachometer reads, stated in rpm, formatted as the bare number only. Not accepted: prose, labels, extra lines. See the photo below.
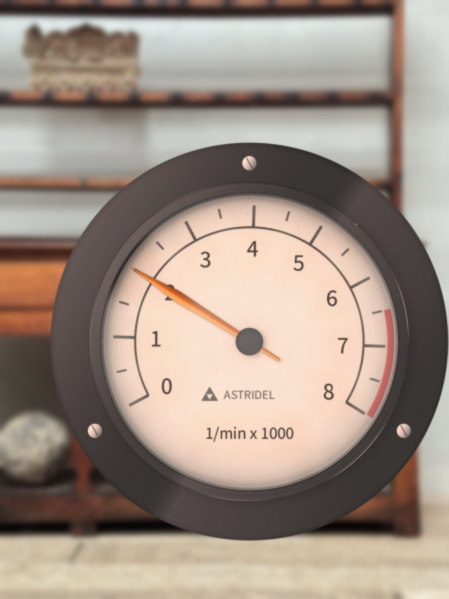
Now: 2000
